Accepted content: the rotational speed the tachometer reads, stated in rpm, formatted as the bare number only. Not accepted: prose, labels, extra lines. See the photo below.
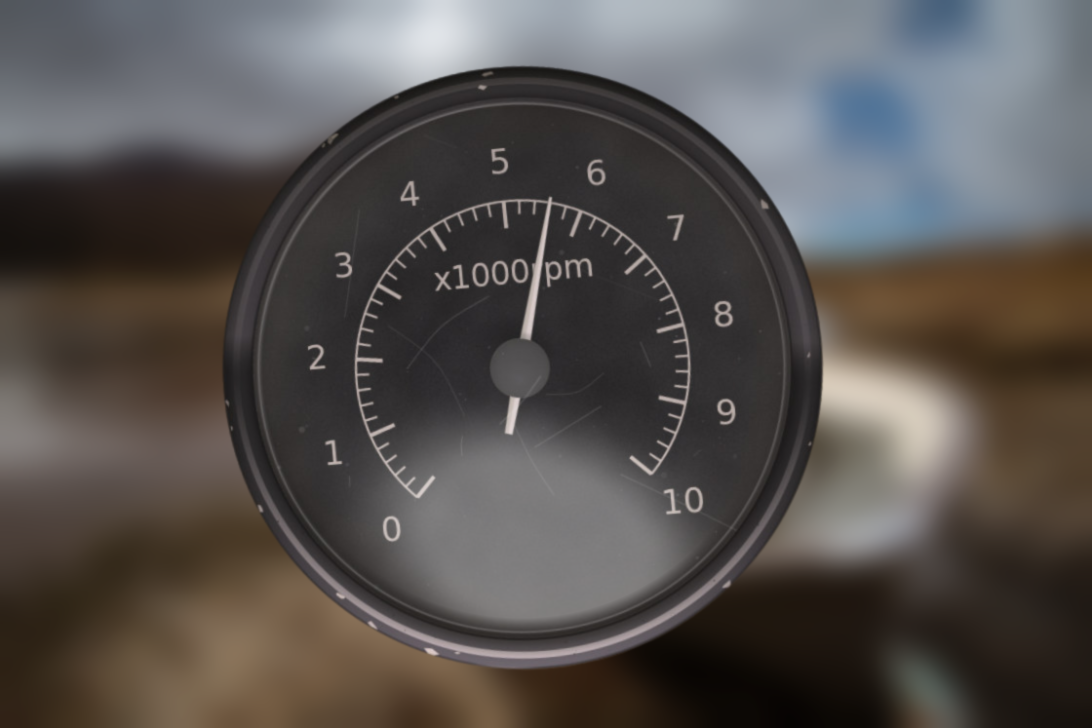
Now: 5600
